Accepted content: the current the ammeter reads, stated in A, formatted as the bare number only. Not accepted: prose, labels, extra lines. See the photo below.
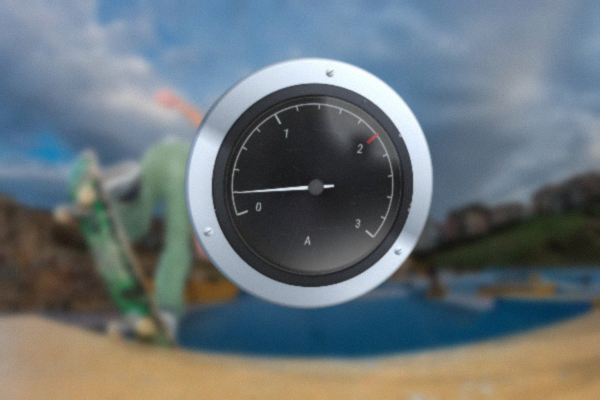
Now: 0.2
